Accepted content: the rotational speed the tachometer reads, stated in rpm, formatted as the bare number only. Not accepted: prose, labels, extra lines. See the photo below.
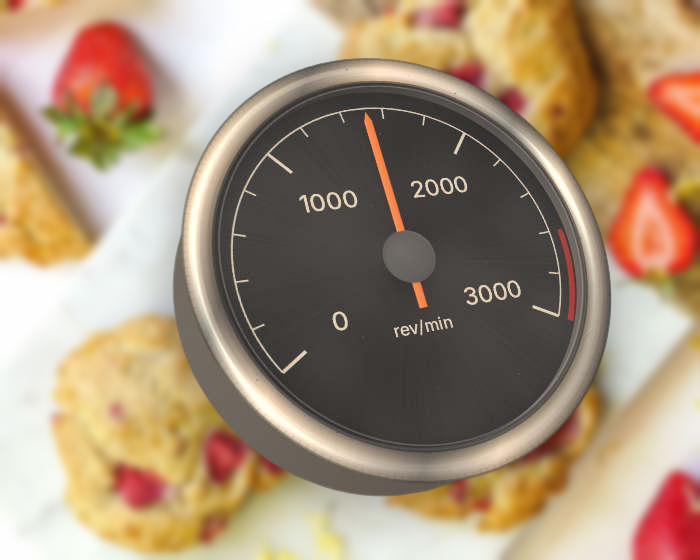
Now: 1500
